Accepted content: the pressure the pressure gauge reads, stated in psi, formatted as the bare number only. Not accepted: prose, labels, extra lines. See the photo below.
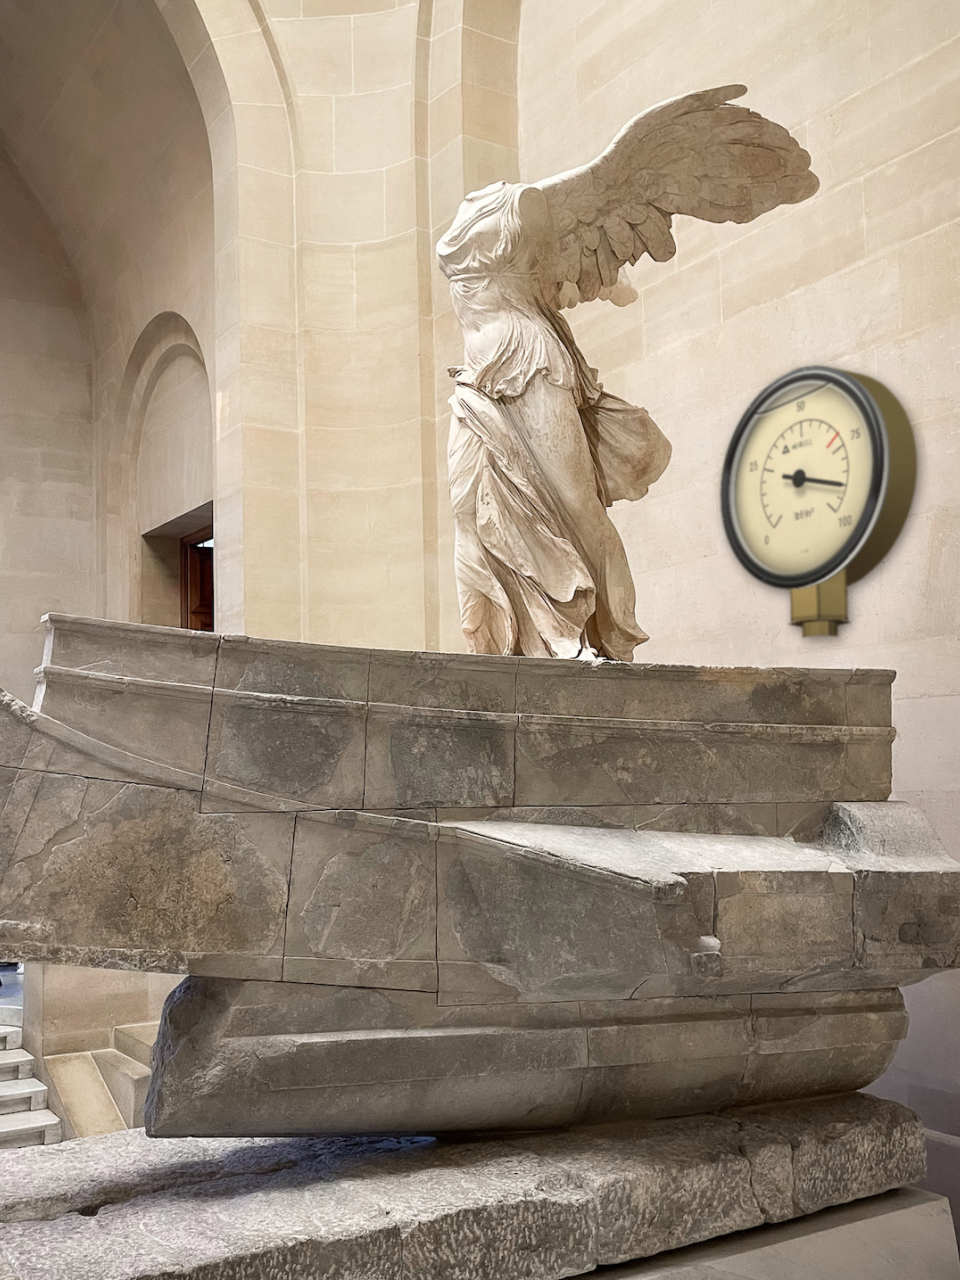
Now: 90
